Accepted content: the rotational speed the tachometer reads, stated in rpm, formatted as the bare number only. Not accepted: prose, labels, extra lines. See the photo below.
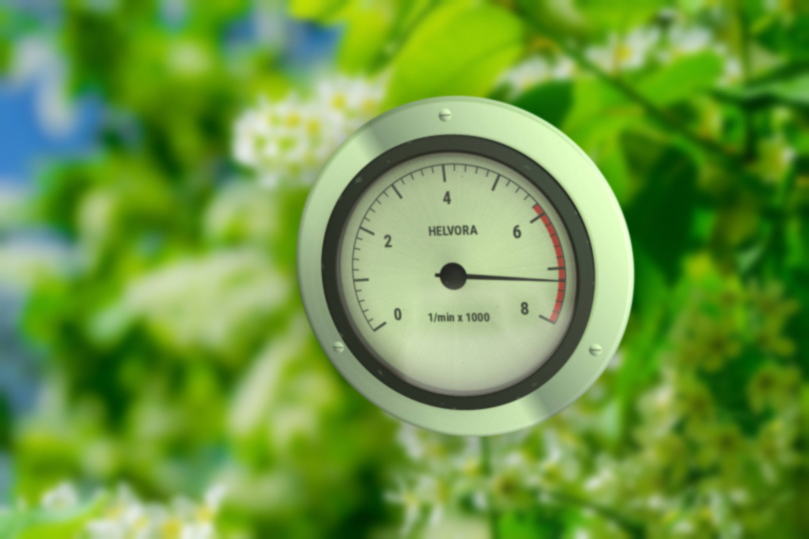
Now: 7200
